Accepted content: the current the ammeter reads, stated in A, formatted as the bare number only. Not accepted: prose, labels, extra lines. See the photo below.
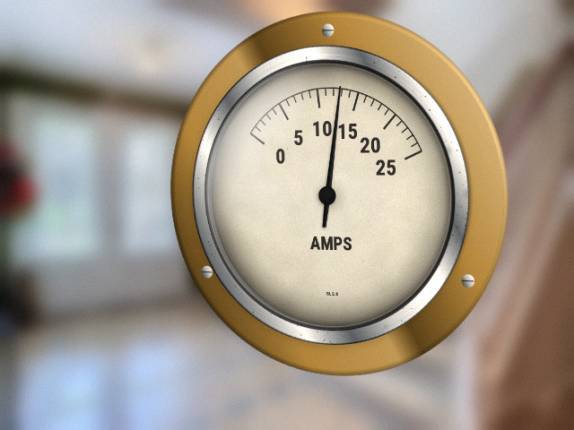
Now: 13
